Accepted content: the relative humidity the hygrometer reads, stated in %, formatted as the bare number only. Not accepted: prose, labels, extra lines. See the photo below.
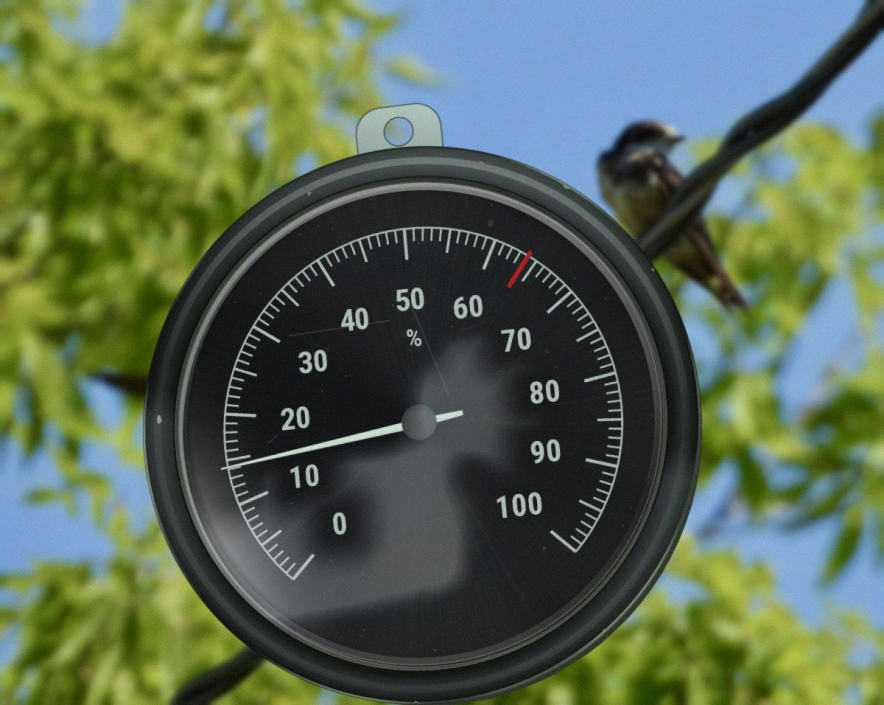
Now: 14
